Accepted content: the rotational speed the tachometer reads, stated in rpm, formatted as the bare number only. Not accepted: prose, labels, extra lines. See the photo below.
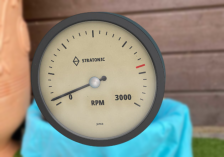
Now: 100
